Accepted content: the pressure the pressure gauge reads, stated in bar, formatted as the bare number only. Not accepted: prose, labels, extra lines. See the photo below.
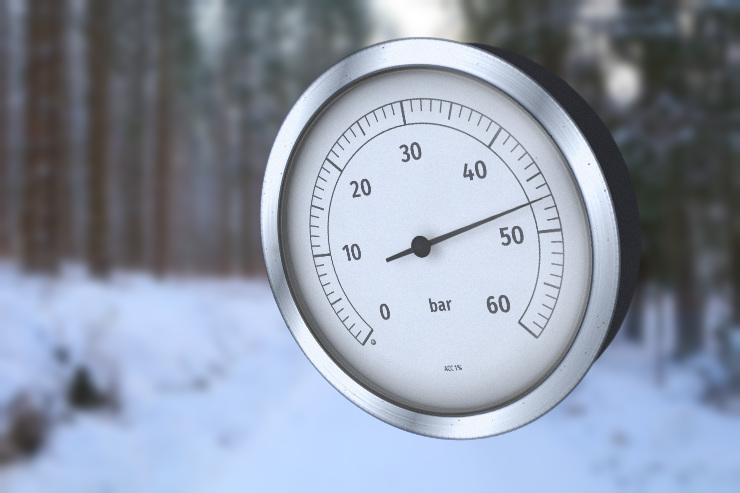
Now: 47
